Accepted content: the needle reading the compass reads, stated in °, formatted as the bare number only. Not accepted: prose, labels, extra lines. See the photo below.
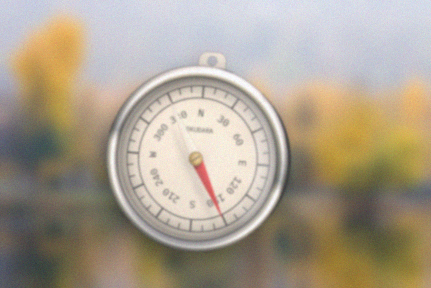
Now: 150
